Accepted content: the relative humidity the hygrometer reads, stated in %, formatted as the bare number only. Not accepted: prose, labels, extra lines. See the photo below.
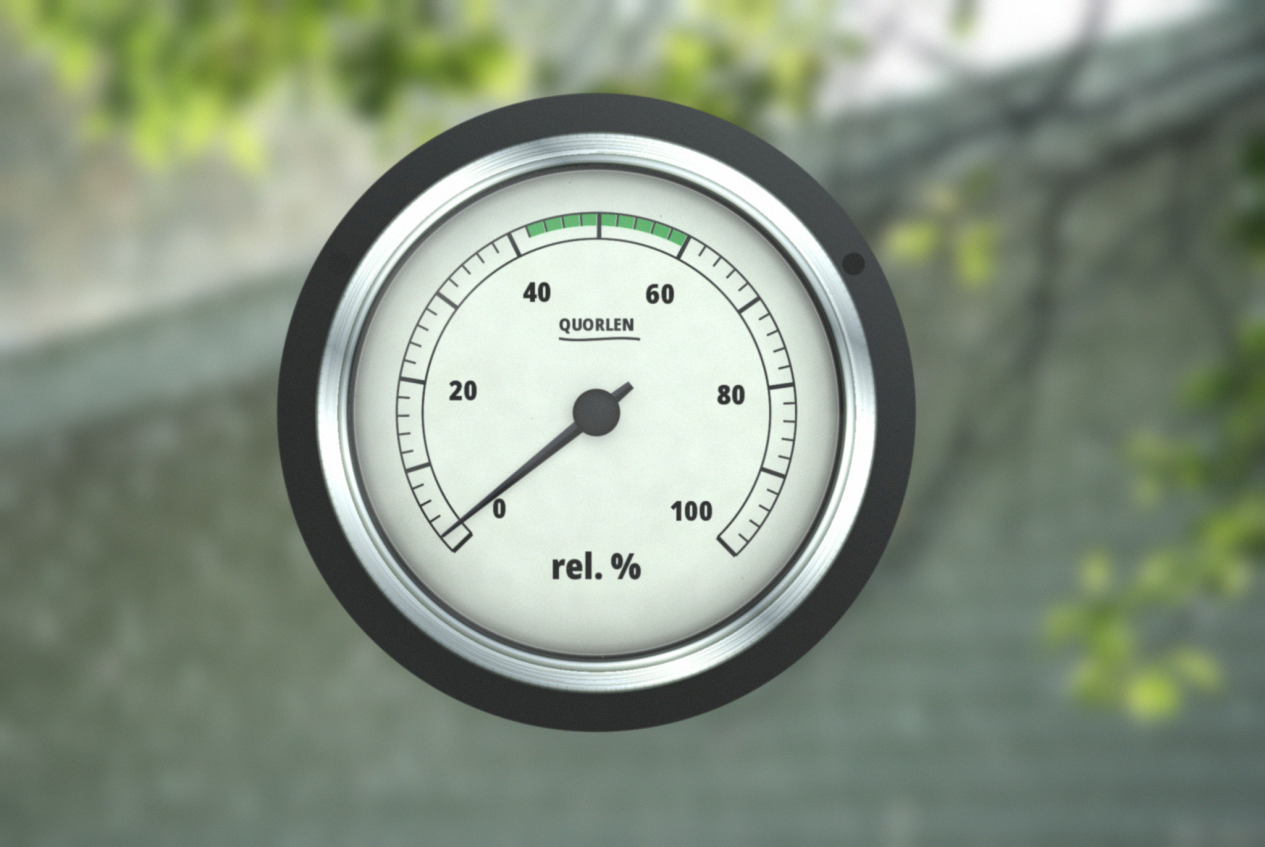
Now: 2
